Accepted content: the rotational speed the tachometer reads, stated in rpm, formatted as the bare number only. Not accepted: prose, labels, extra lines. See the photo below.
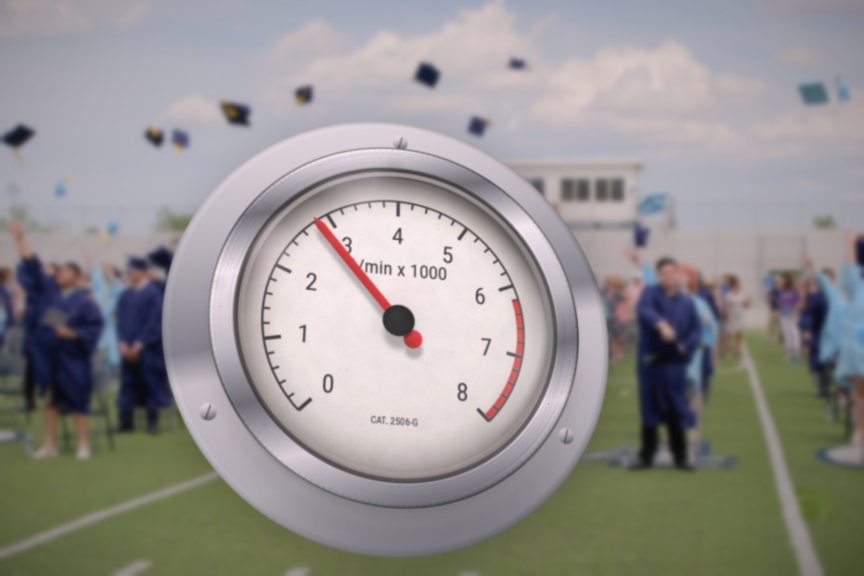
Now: 2800
